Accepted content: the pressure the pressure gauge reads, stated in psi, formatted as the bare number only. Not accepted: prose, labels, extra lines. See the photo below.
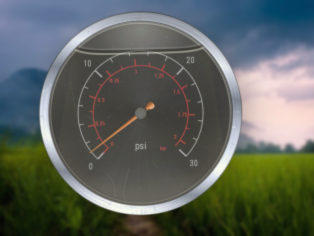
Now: 1
